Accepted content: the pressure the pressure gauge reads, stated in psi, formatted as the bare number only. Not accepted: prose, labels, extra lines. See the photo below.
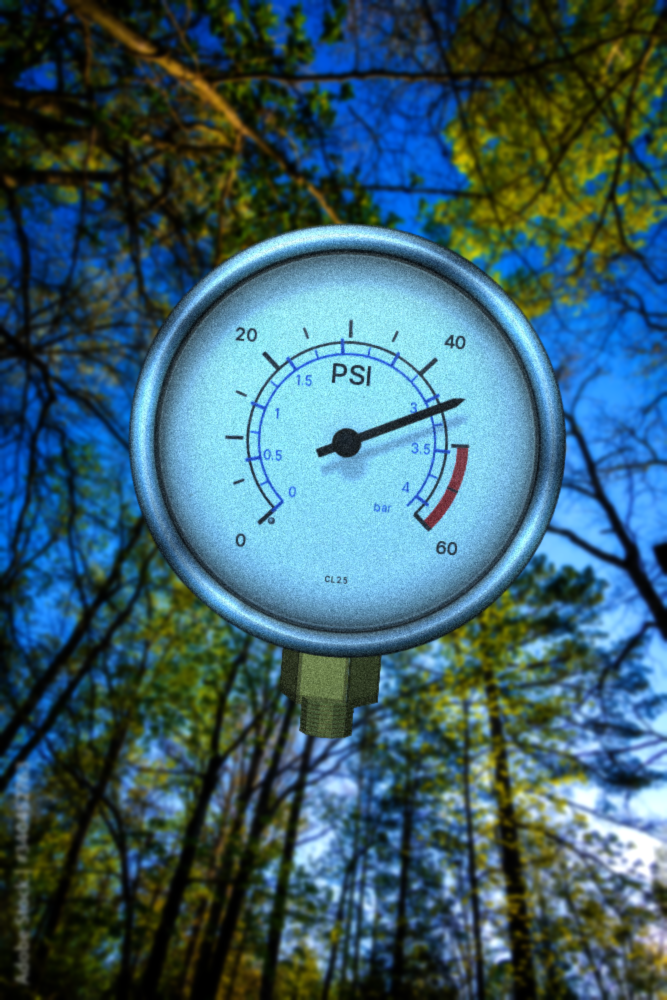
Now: 45
